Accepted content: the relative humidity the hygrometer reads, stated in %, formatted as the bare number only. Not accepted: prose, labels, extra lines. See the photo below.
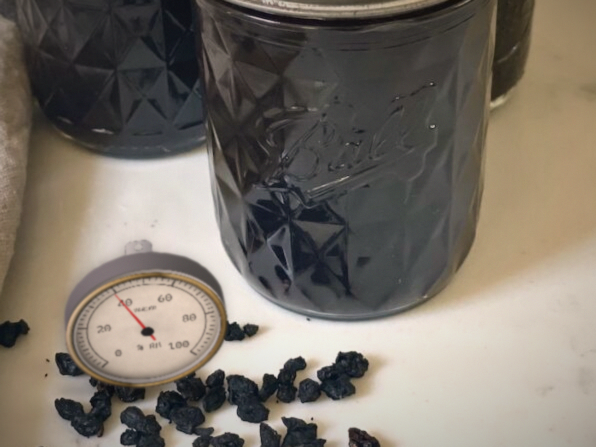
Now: 40
